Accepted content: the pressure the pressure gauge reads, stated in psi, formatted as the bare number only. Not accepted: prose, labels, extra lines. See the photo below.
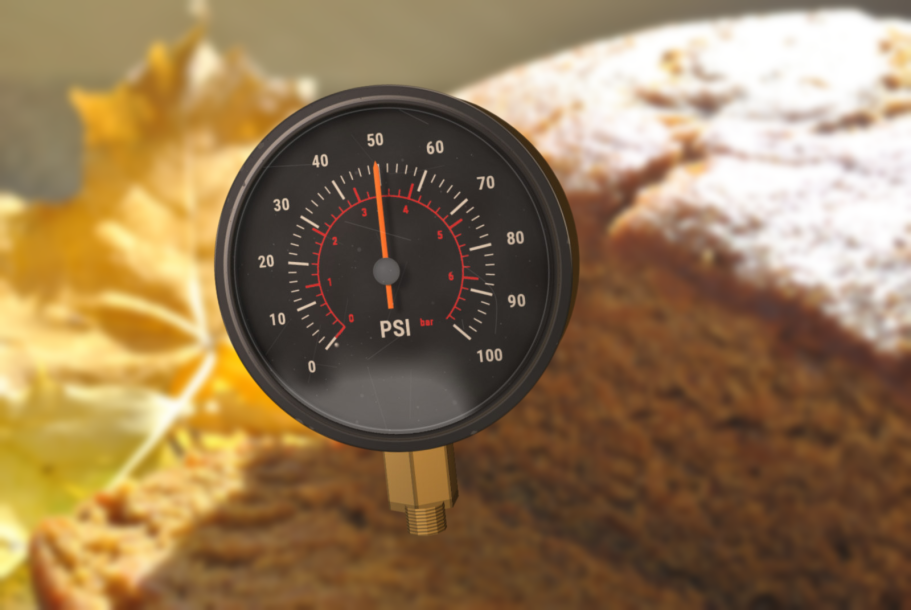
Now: 50
